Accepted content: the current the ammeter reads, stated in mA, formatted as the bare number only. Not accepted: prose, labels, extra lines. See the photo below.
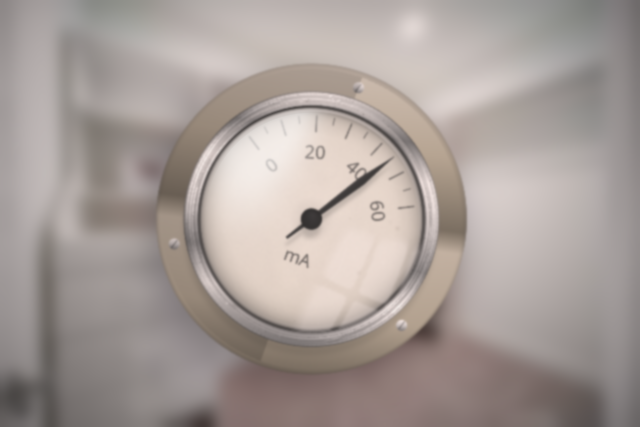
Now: 45
